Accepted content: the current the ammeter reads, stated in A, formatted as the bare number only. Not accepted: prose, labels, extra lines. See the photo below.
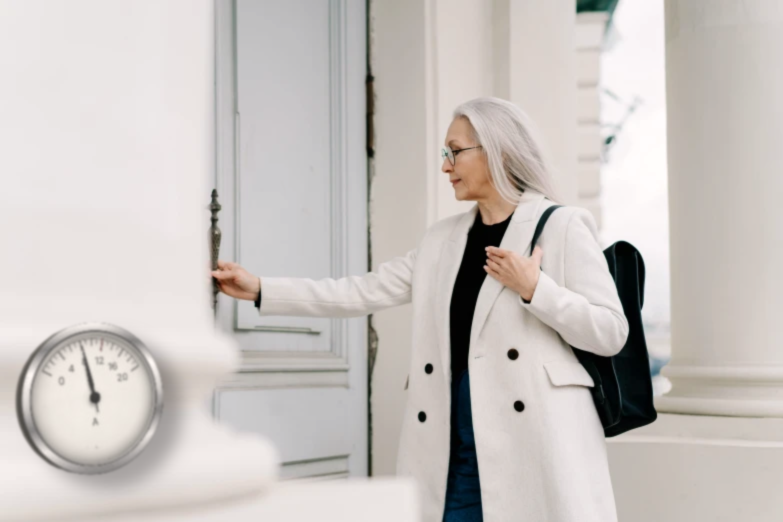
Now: 8
